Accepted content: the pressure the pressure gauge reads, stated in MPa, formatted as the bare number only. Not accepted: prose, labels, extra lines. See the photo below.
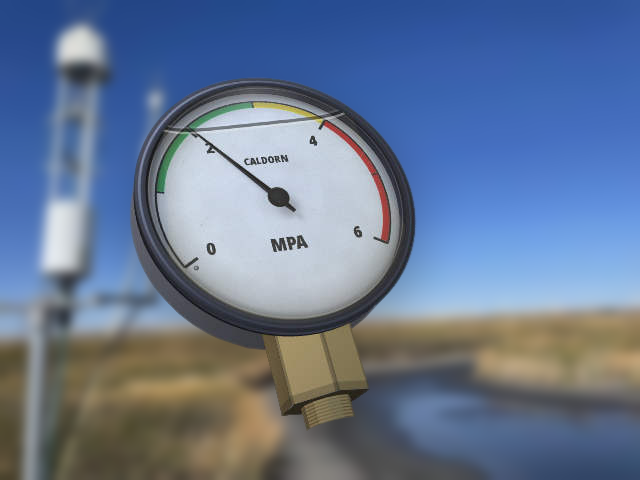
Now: 2
